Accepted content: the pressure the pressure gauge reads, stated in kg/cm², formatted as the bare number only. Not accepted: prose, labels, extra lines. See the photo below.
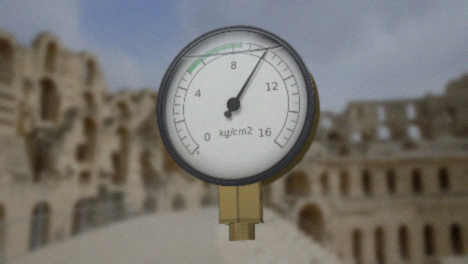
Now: 10
